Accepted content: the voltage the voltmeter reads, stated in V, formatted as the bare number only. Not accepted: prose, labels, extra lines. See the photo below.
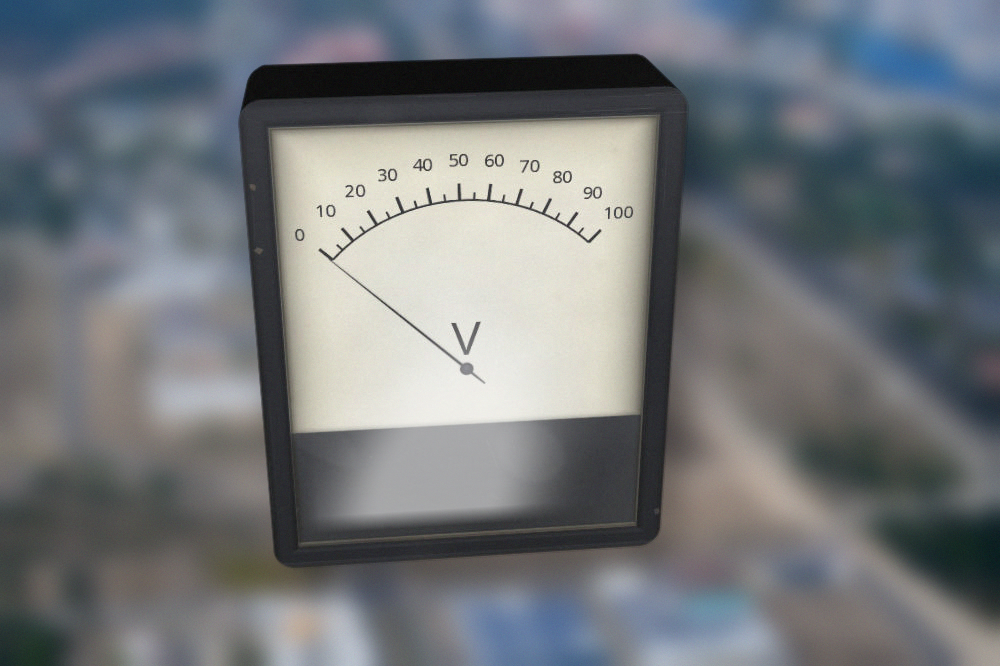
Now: 0
